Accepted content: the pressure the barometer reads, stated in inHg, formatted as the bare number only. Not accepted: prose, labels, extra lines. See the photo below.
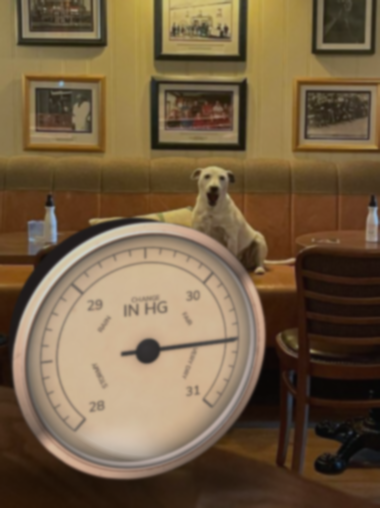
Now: 30.5
